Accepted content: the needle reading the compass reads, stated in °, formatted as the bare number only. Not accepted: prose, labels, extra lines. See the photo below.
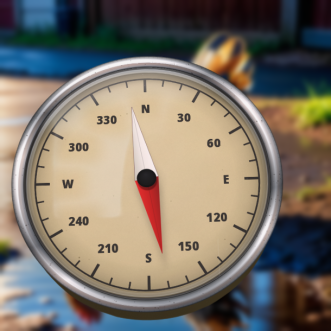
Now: 170
